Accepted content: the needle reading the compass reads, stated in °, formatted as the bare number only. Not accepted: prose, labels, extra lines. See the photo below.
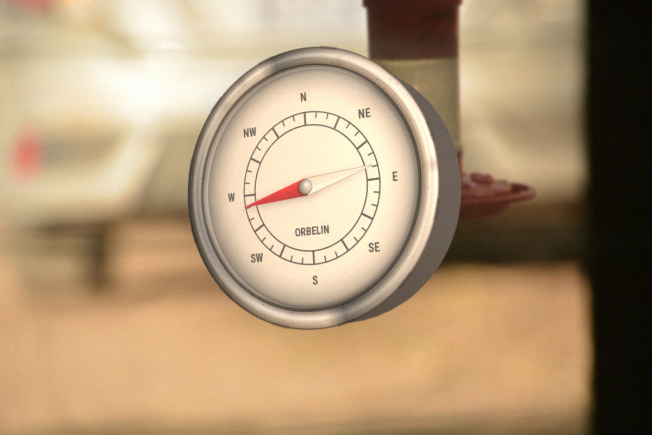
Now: 260
